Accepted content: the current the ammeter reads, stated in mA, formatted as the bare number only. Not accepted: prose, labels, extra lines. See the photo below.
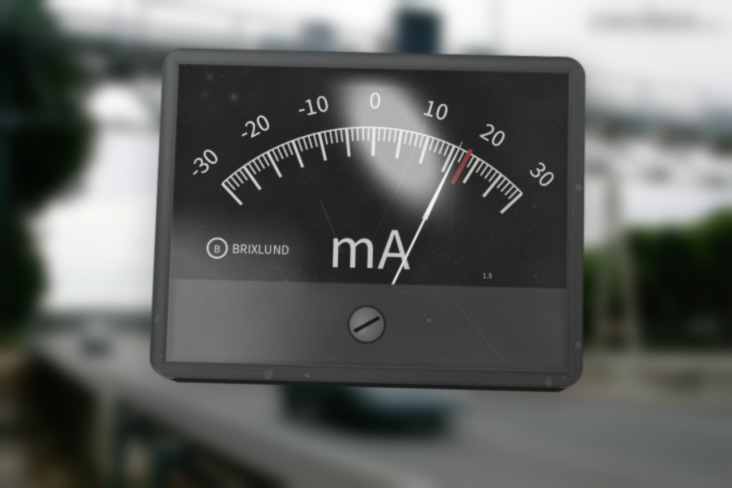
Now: 16
